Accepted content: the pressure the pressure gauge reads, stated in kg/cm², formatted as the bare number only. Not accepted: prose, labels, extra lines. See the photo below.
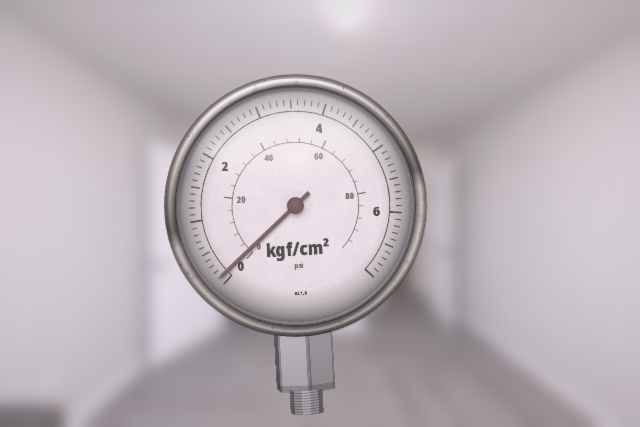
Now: 0.1
